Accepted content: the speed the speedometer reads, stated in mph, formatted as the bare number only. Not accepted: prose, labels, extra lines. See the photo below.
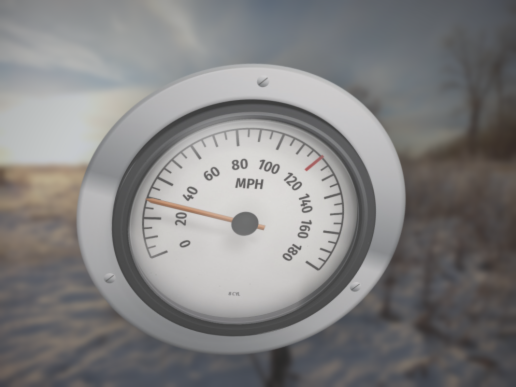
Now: 30
